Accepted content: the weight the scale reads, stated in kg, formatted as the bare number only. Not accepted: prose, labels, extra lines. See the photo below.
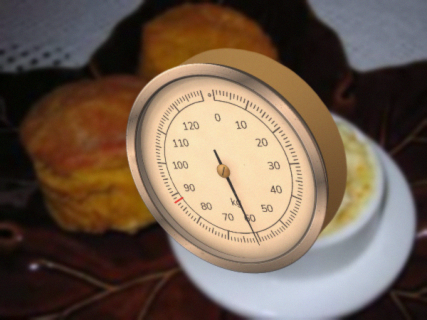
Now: 60
